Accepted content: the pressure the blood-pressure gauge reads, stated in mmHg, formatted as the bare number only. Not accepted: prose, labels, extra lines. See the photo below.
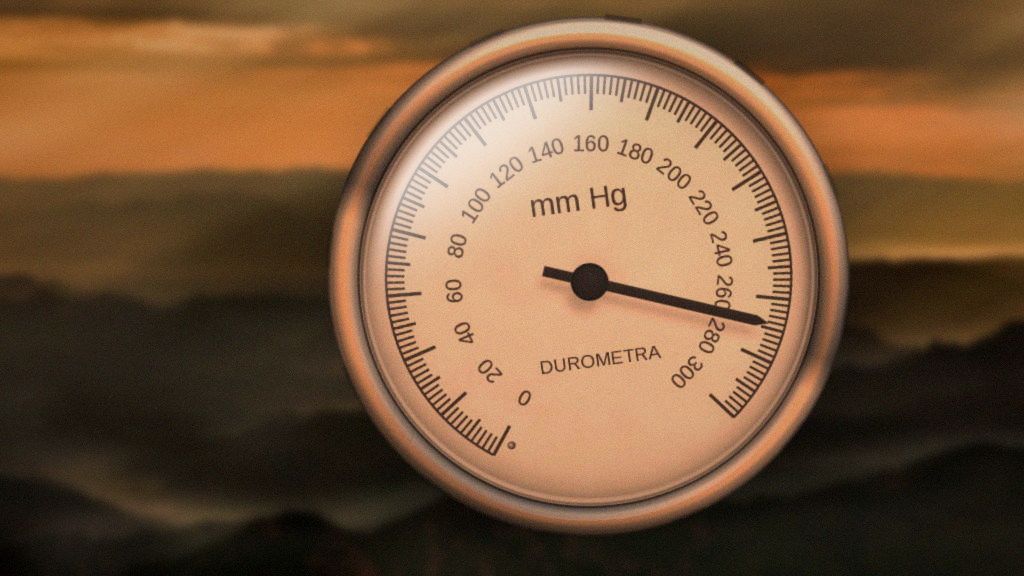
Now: 268
